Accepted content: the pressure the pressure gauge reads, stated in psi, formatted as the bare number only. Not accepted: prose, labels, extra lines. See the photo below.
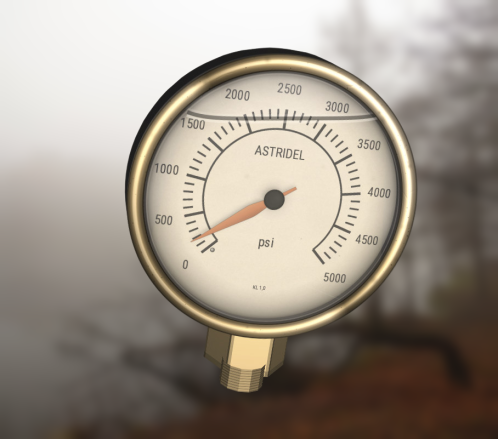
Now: 200
